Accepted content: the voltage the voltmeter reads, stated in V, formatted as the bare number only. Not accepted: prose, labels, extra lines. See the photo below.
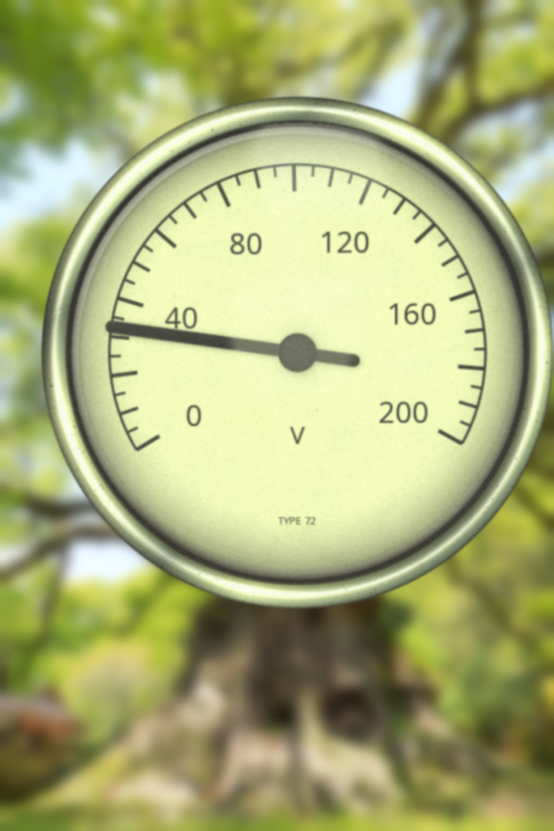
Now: 32.5
